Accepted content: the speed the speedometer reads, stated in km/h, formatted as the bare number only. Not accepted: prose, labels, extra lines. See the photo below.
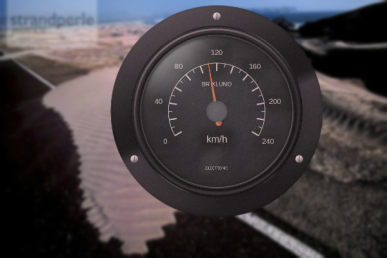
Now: 110
